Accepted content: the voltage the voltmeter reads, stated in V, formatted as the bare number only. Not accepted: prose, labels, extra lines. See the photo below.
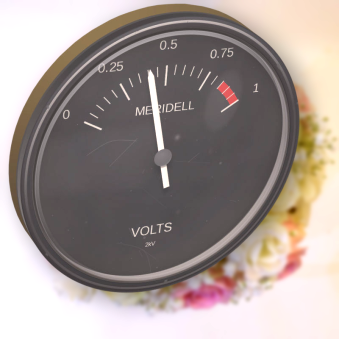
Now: 0.4
